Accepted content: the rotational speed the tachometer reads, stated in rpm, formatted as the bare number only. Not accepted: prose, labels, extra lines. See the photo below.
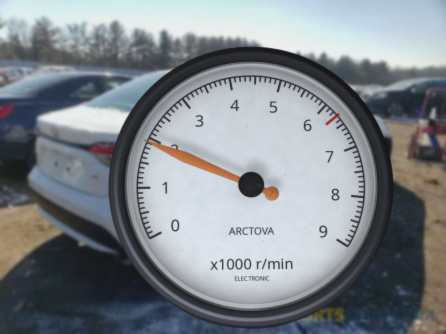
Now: 1900
